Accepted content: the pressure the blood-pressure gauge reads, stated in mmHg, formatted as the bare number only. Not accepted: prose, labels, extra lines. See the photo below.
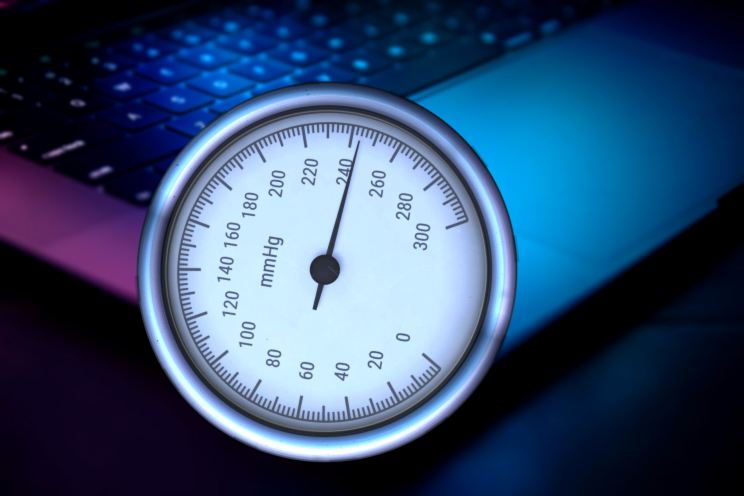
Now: 244
